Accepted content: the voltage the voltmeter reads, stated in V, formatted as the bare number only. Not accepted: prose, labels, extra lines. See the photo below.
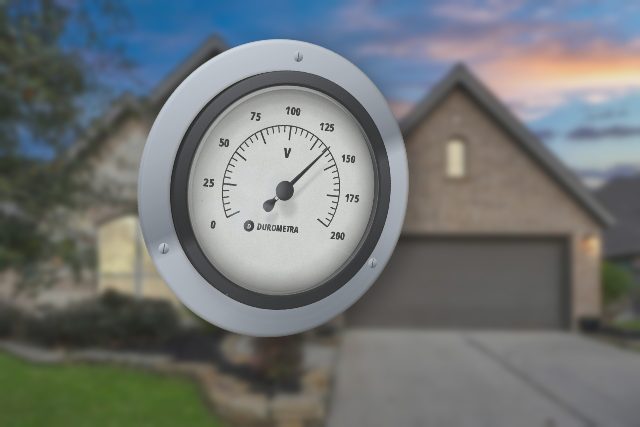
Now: 135
